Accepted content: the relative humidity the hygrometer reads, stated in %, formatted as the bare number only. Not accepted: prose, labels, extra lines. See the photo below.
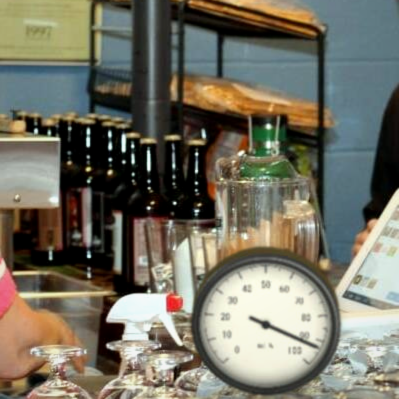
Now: 92.5
